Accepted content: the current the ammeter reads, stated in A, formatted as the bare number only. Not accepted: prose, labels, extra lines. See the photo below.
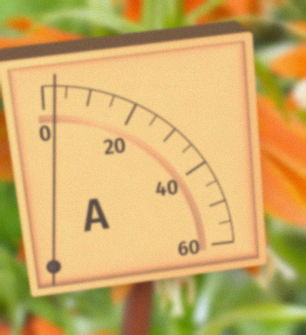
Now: 2.5
